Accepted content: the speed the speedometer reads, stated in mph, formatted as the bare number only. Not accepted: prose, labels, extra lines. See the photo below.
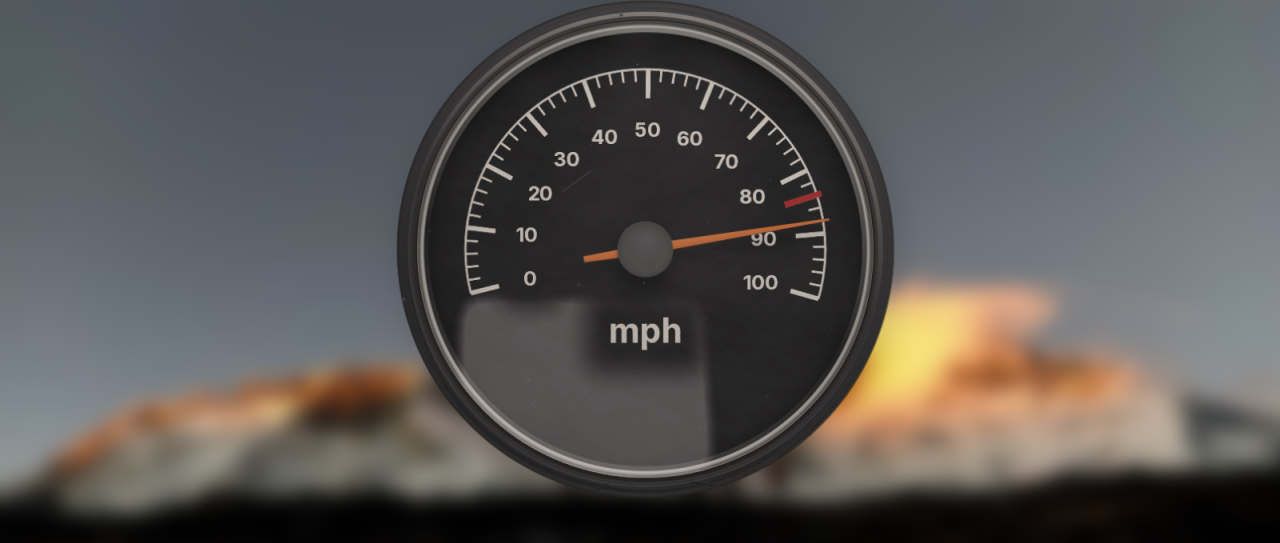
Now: 88
